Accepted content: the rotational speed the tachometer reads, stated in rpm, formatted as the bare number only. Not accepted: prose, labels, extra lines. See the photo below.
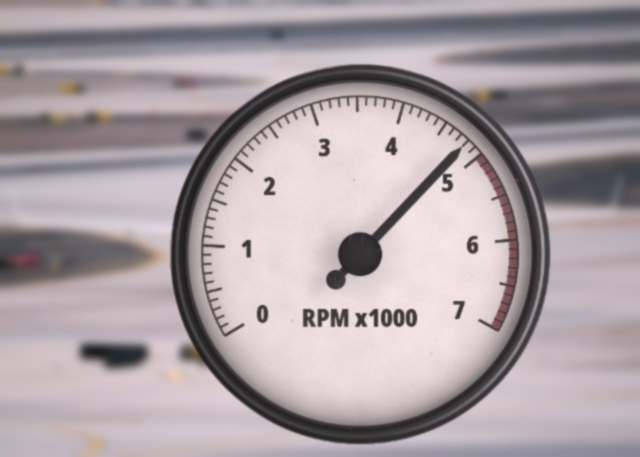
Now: 4800
